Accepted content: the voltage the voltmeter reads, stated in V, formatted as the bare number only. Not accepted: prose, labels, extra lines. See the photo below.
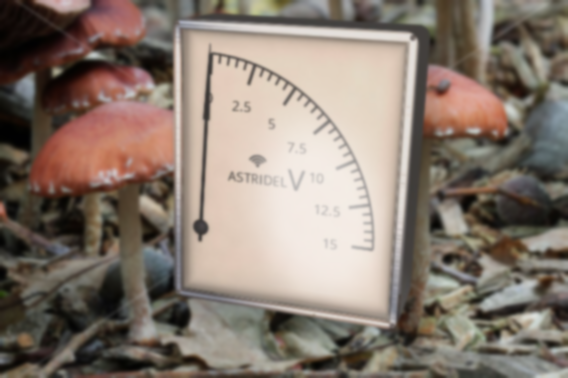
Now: 0
